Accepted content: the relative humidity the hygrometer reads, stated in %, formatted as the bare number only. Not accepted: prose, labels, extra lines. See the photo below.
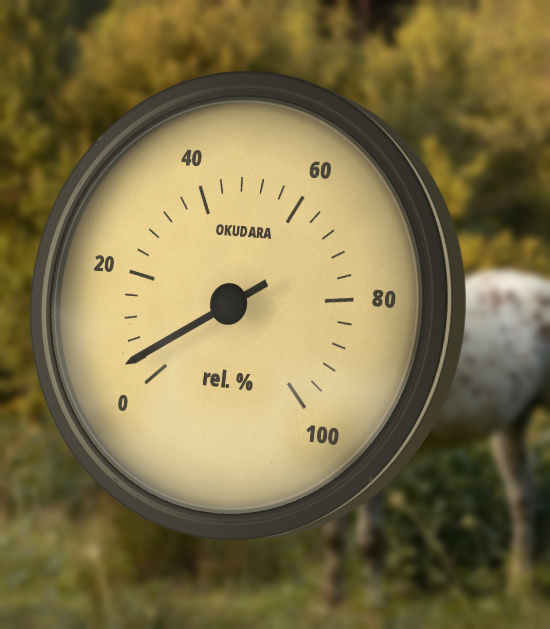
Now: 4
